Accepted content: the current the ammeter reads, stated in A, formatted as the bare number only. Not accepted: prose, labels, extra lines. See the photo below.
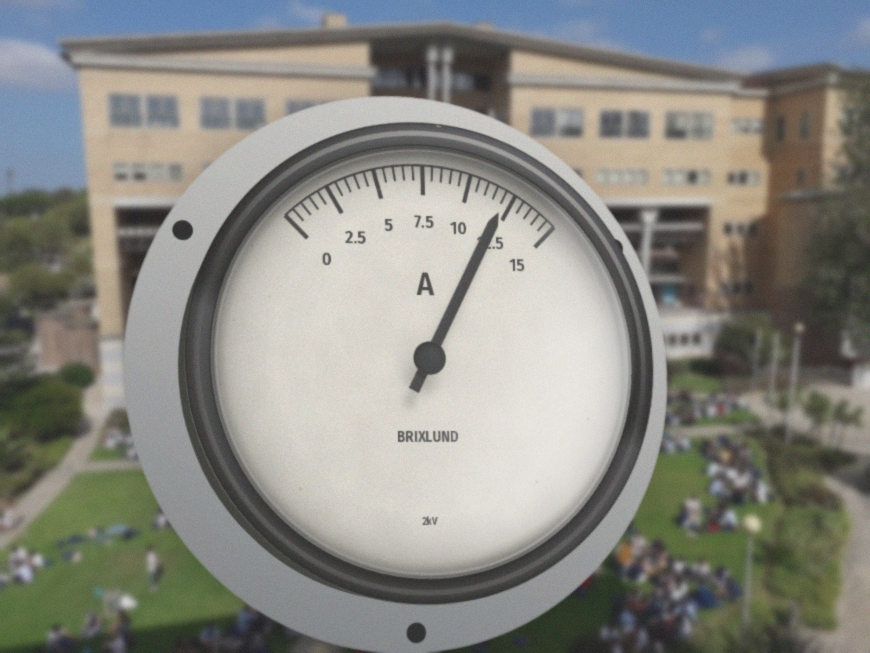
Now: 12
